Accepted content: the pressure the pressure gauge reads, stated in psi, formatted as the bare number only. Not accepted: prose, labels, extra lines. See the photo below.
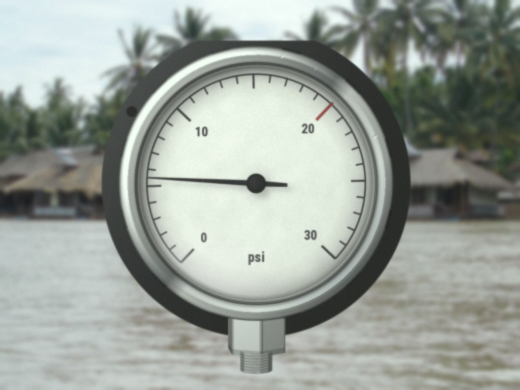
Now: 5.5
